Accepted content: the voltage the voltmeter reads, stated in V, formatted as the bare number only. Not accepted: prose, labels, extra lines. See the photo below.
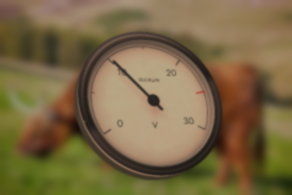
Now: 10
